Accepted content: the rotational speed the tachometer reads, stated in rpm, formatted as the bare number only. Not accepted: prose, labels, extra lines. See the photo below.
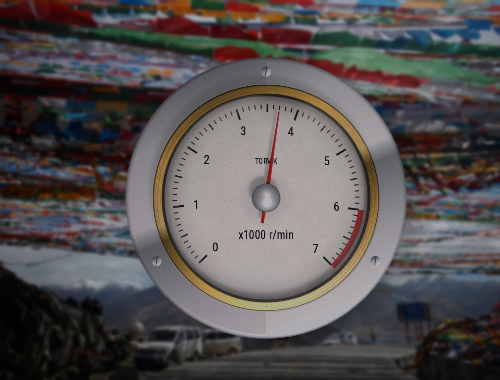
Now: 3700
